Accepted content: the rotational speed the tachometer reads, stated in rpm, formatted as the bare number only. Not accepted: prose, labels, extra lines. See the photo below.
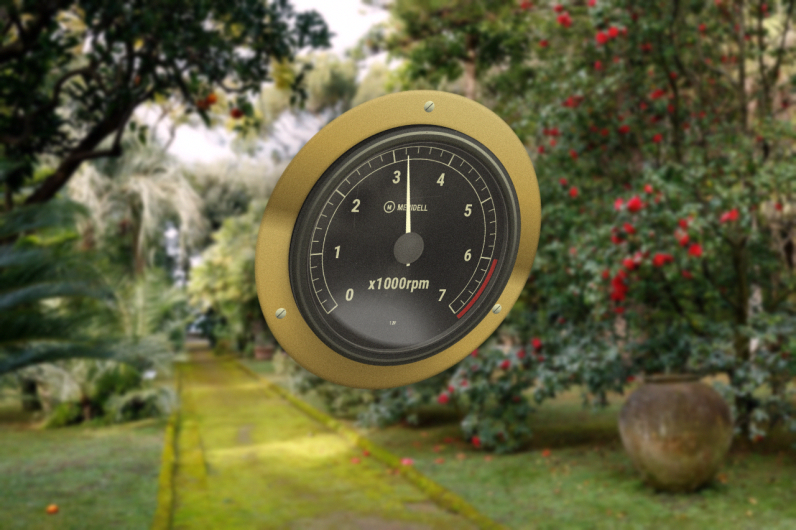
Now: 3200
